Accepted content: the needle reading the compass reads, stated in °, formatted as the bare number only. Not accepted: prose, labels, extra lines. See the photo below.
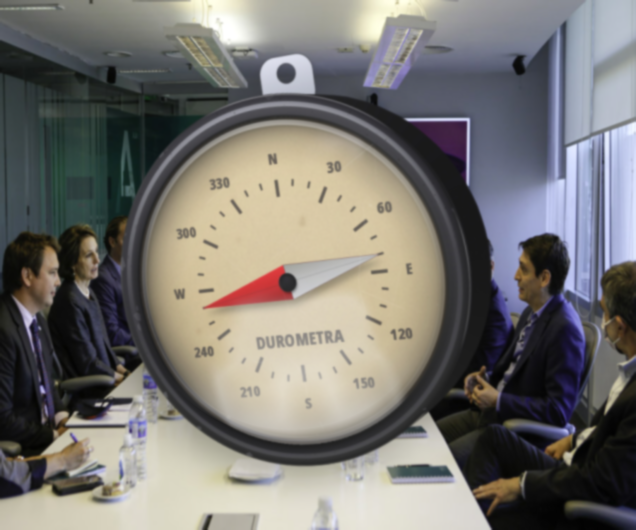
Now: 260
